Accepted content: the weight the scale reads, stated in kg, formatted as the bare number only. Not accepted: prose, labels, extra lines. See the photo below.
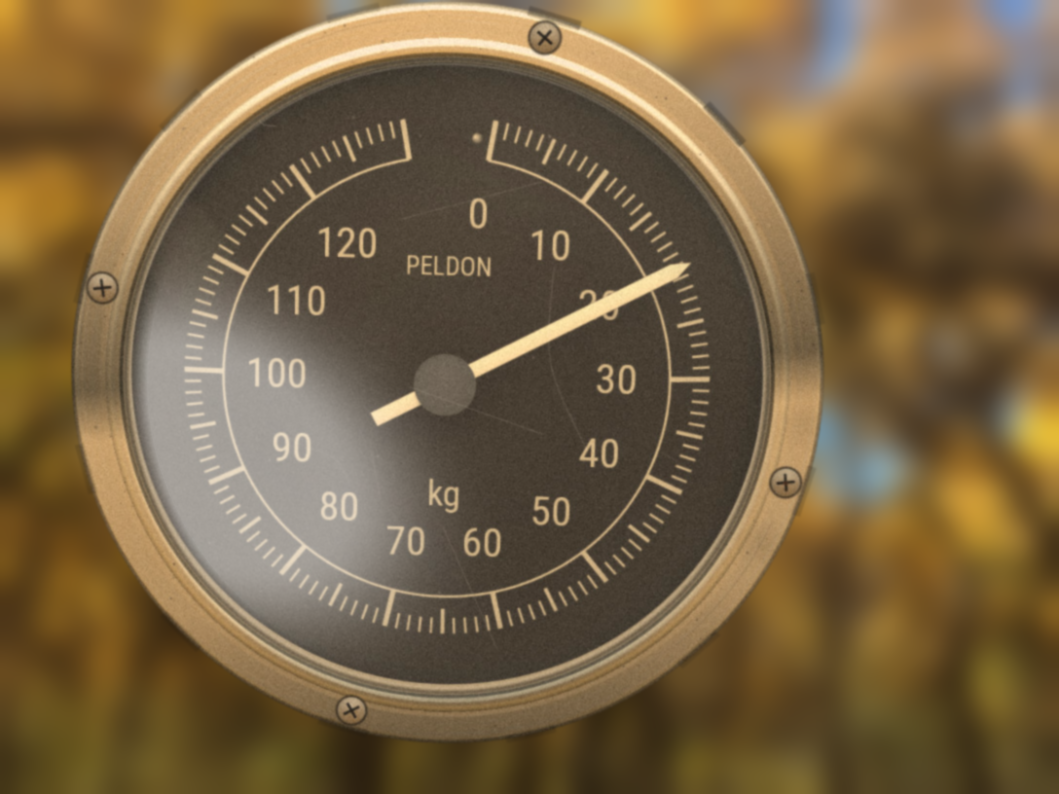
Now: 20
